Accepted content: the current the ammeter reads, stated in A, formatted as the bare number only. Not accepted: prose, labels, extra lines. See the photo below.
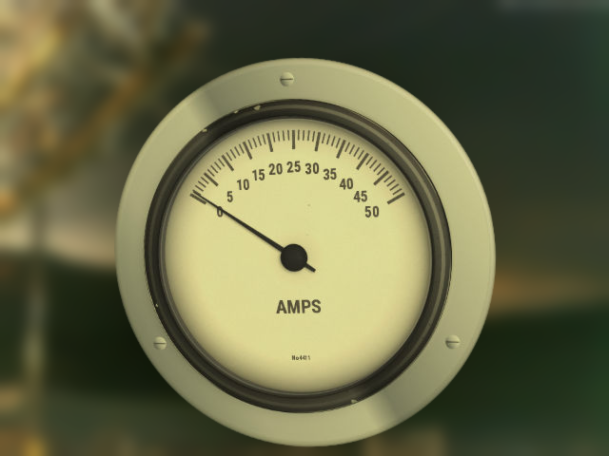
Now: 1
